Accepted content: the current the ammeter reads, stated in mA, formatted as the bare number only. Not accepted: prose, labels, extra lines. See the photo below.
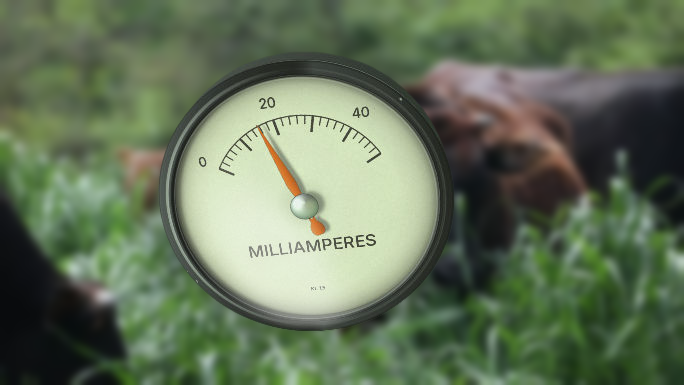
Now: 16
